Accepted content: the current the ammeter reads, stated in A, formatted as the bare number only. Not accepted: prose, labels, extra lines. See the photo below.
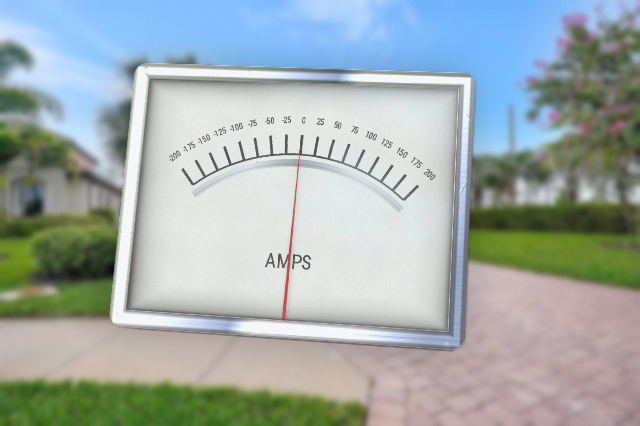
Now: 0
